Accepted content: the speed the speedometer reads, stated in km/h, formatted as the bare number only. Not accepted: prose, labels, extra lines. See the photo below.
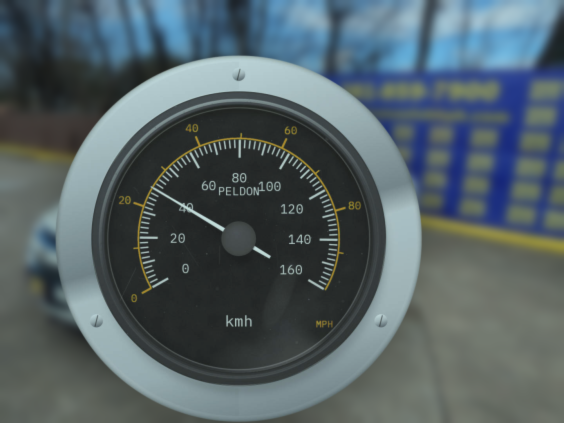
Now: 40
